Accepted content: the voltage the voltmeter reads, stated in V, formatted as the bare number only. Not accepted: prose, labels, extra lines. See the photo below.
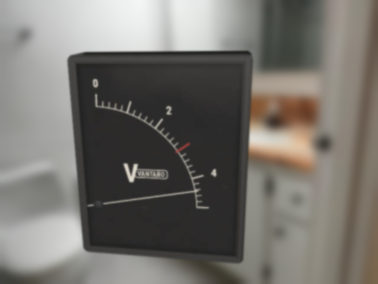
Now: 4.4
